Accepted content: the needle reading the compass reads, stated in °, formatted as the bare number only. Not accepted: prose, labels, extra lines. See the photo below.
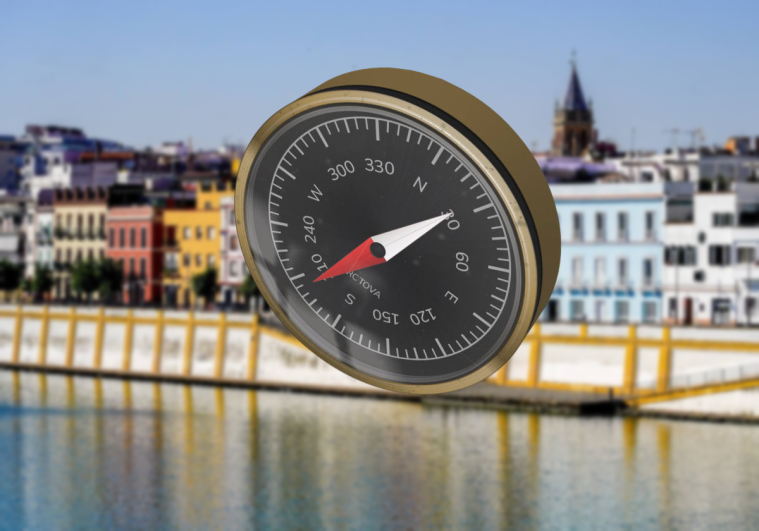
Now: 205
